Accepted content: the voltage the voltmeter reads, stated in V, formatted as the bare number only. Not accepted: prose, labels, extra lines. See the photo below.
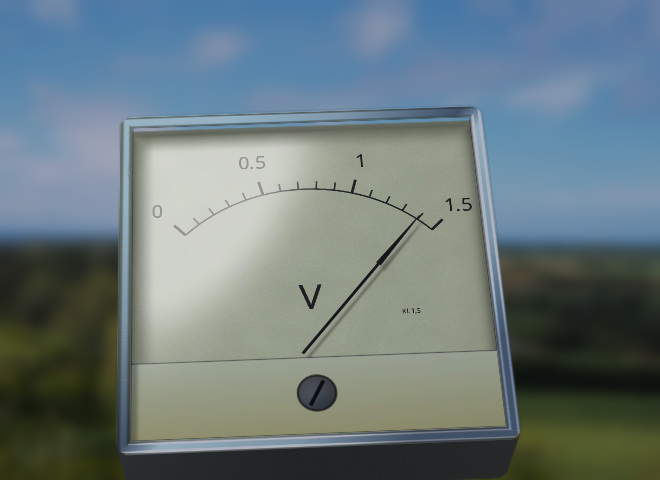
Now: 1.4
